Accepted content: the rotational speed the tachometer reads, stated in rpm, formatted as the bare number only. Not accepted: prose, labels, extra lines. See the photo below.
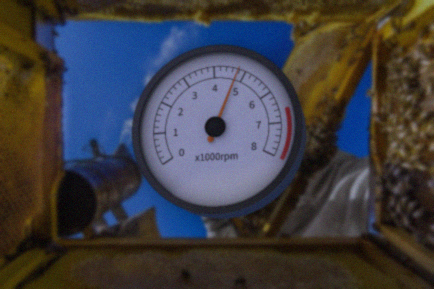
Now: 4800
